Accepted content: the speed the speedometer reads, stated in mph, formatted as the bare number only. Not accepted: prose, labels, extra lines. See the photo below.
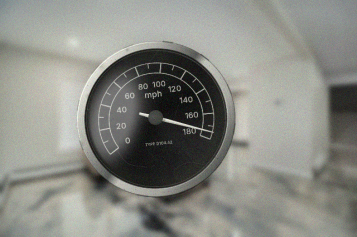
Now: 175
